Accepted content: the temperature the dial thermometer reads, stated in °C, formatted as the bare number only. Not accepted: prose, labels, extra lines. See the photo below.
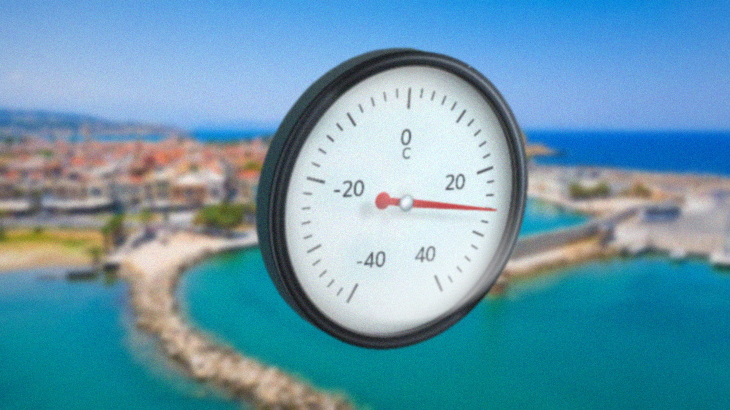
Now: 26
